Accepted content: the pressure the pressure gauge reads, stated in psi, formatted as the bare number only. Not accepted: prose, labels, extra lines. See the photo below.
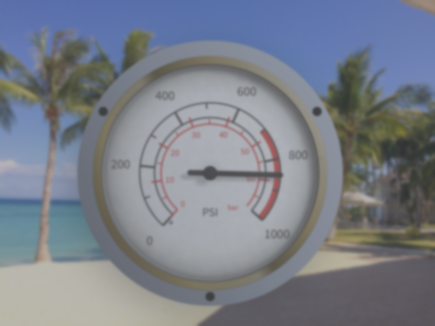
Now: 850
